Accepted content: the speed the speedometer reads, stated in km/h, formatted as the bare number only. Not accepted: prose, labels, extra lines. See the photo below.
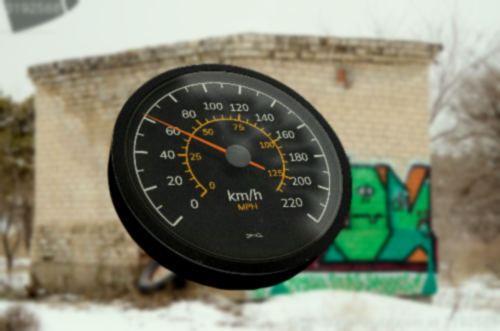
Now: 60
